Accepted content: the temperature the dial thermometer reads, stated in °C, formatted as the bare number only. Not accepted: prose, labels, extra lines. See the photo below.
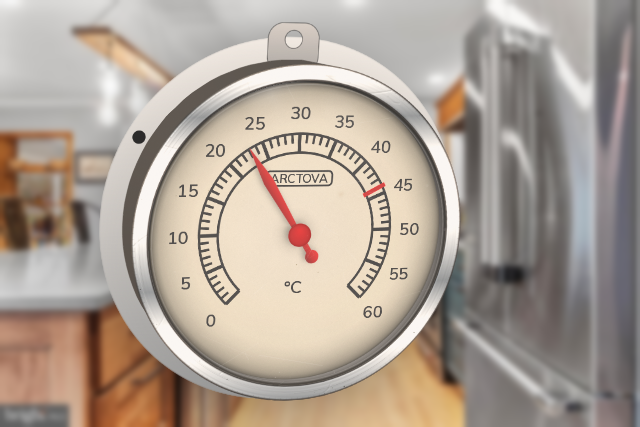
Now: 23
